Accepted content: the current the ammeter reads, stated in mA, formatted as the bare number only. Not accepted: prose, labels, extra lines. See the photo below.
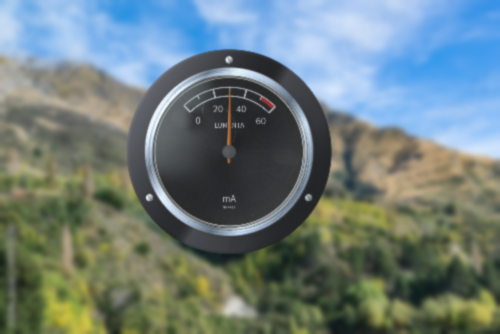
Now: 30
